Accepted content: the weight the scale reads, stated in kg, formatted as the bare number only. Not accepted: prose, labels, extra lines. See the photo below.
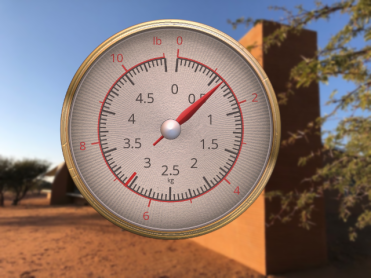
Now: 0.6
